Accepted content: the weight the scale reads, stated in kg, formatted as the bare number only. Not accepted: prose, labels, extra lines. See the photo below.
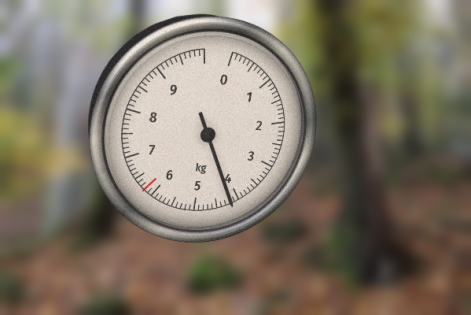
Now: 4.2
